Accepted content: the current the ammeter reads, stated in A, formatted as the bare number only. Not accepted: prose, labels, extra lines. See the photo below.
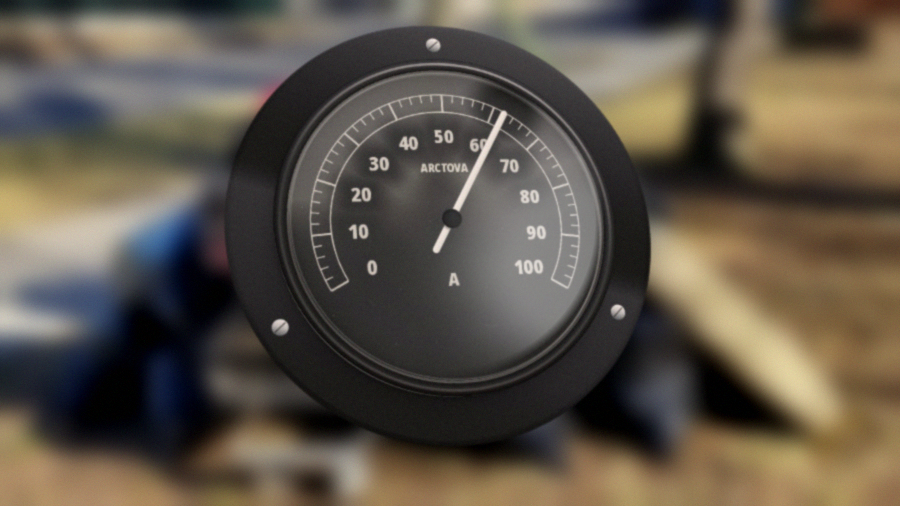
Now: 62
